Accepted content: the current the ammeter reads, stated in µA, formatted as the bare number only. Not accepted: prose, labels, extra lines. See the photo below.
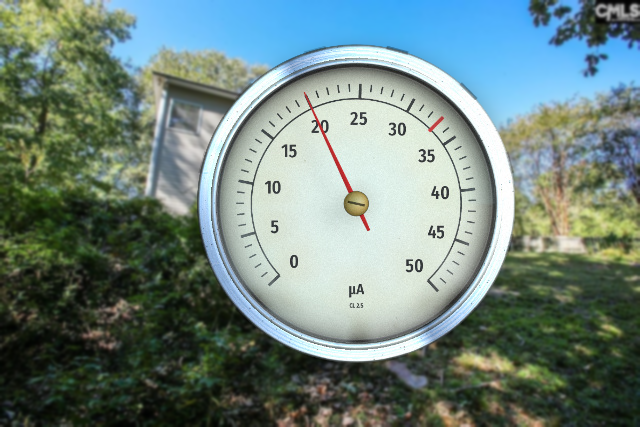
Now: 20
